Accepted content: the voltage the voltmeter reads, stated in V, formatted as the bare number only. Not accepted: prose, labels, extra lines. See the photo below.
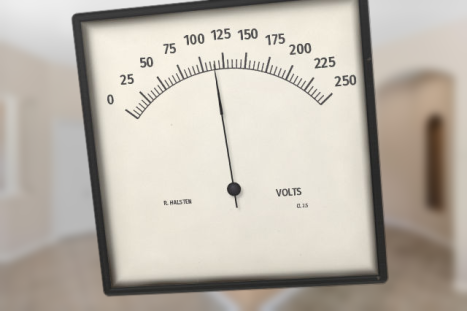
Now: 115
